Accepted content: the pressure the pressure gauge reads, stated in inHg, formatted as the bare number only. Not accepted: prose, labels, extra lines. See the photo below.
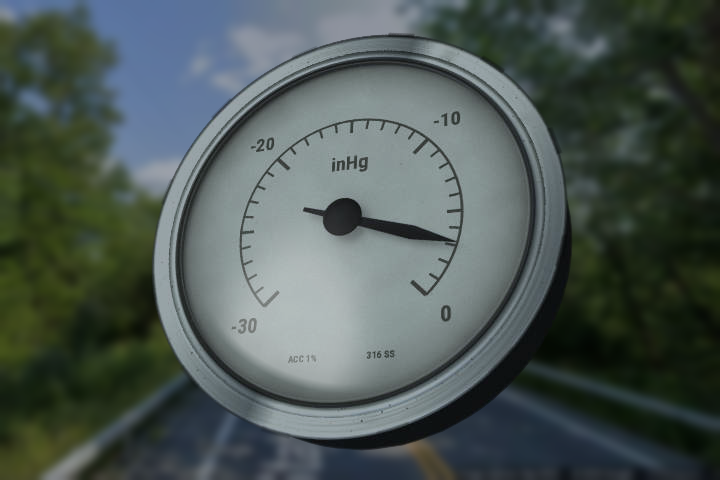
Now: -3
